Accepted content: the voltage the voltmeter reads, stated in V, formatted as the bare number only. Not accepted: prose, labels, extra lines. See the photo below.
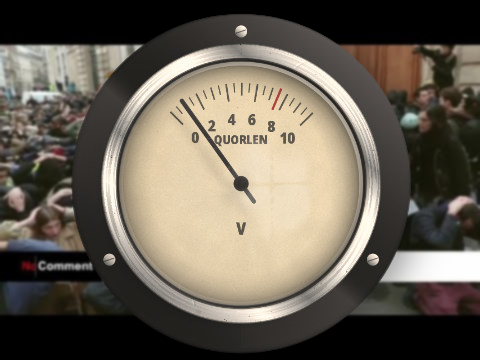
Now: 1
